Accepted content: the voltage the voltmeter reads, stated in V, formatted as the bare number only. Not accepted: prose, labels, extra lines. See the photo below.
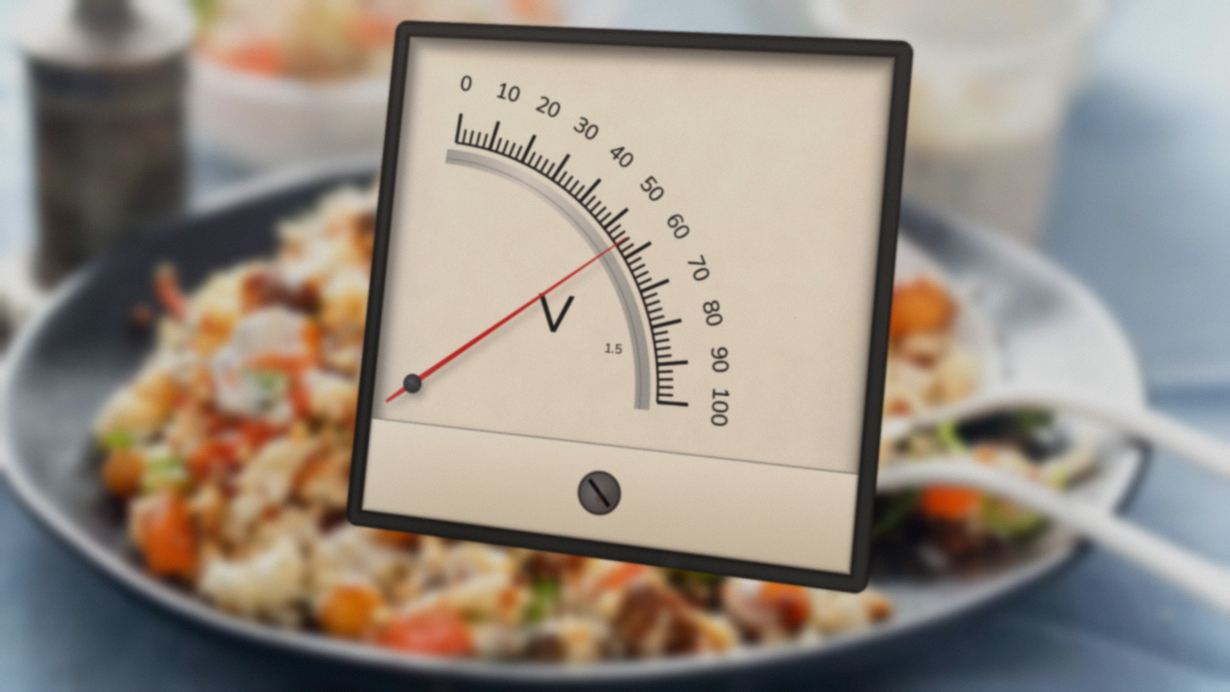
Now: 56
